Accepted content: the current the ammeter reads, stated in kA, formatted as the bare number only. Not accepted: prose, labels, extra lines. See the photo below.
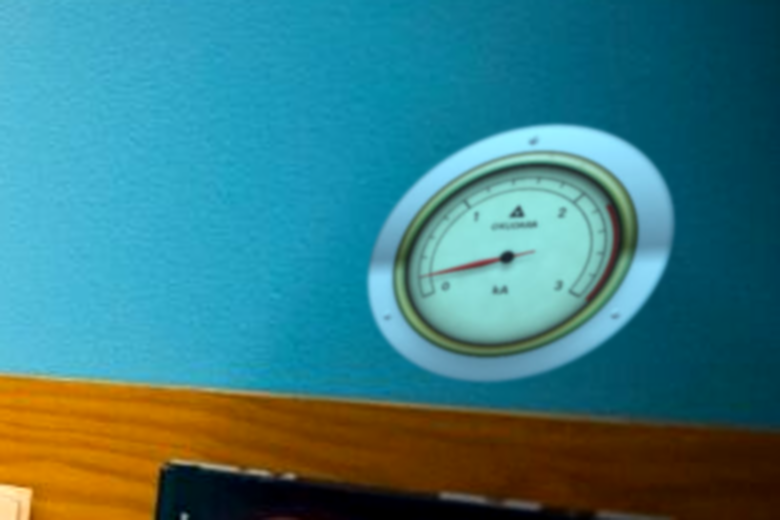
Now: 0.2
